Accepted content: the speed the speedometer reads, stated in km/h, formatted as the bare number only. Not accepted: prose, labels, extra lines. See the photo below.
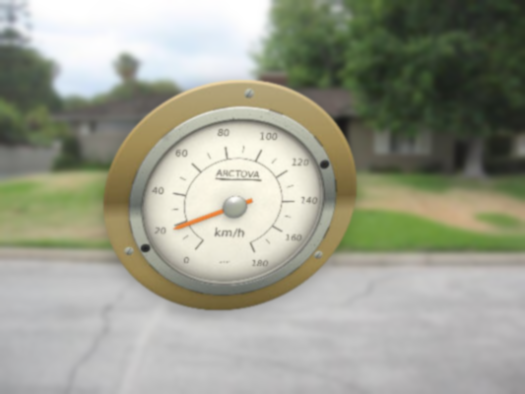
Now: 20
